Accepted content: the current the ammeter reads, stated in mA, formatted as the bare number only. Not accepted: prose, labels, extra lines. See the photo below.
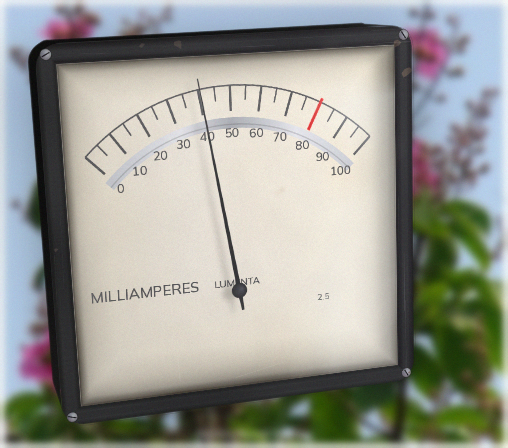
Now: 40
